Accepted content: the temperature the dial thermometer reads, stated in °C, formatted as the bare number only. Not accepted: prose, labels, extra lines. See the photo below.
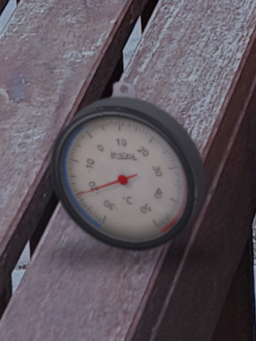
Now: -20
